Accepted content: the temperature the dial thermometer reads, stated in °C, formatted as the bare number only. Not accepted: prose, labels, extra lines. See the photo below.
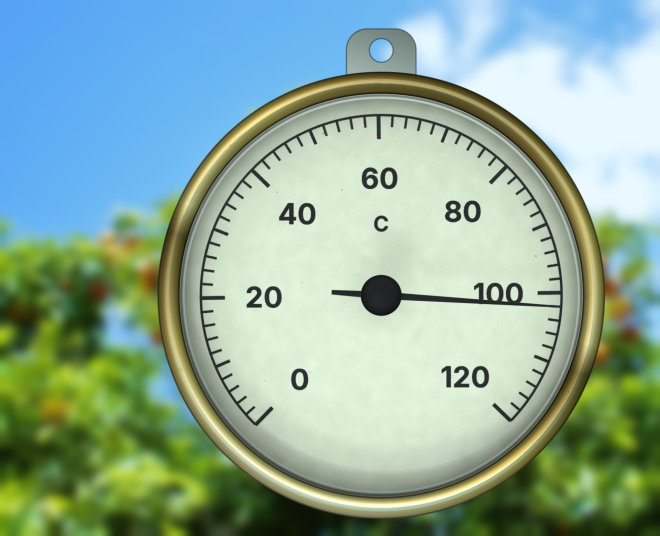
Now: 102
